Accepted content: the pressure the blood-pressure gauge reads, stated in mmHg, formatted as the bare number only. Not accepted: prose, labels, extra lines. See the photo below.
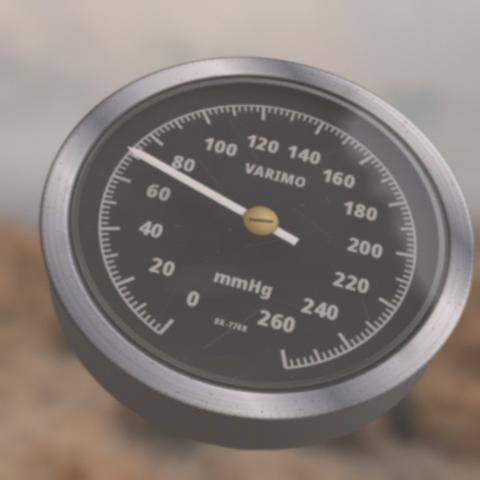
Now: 70
